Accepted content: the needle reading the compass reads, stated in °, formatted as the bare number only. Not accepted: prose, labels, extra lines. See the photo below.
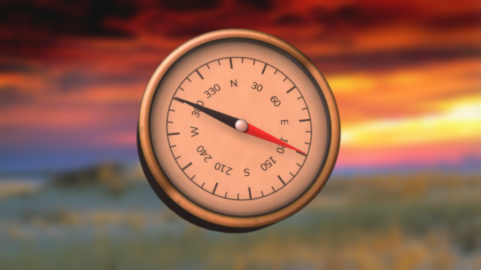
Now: 120
